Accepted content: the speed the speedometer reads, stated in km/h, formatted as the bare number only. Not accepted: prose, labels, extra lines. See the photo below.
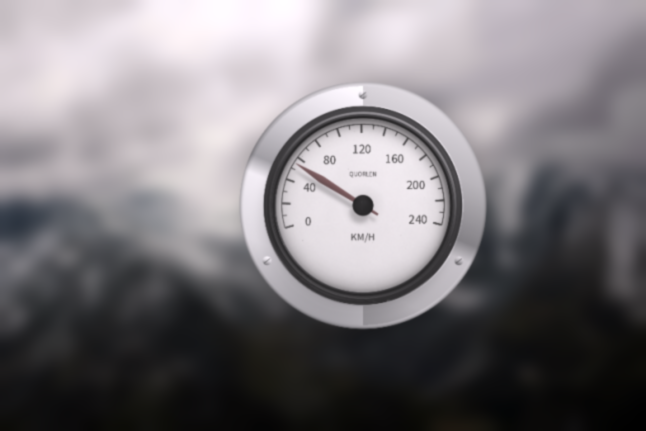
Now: 55
